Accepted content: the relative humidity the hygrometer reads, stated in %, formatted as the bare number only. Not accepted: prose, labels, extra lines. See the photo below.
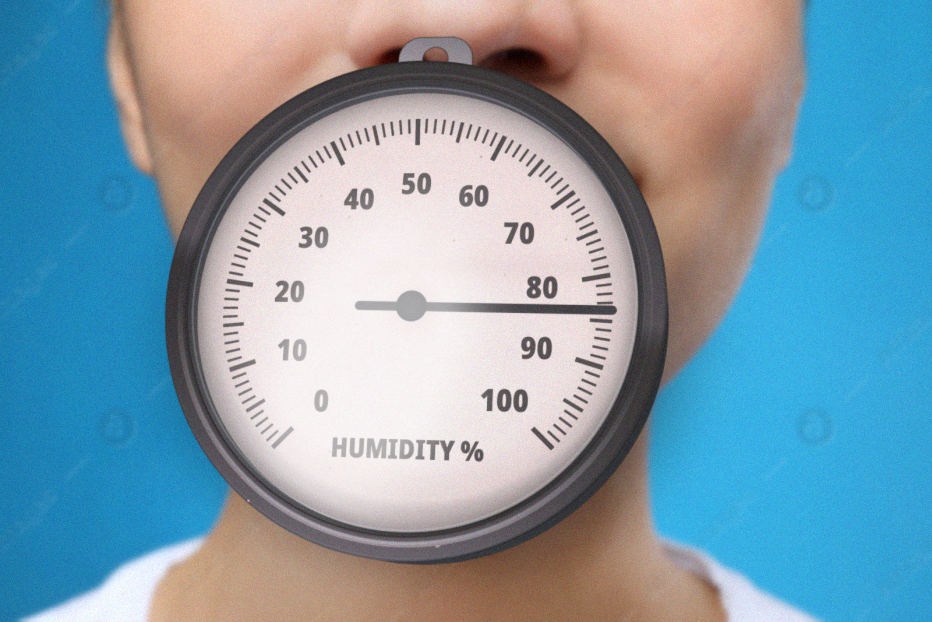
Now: 84
